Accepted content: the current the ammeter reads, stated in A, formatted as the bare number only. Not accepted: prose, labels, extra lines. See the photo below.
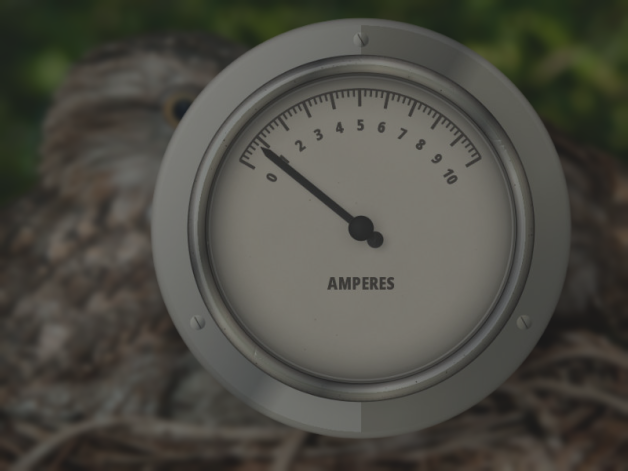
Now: 0.8
